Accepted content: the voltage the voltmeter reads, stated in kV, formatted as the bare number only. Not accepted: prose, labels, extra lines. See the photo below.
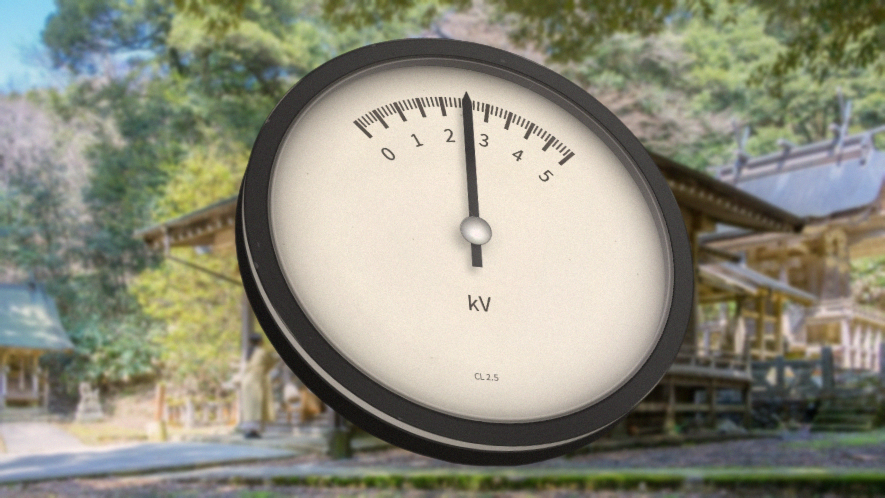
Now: 2.5
